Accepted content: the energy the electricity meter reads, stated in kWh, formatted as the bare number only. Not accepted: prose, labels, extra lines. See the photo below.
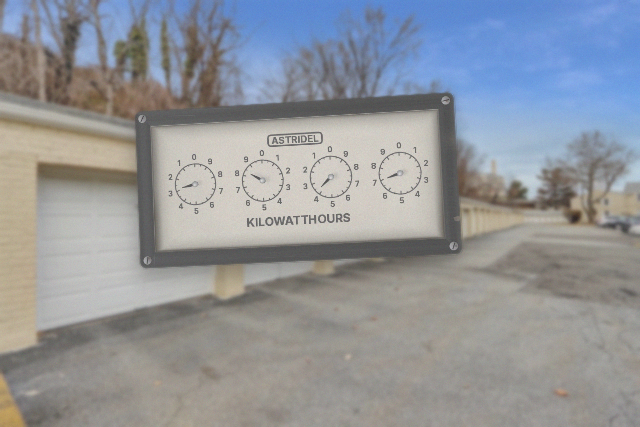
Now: 2837
